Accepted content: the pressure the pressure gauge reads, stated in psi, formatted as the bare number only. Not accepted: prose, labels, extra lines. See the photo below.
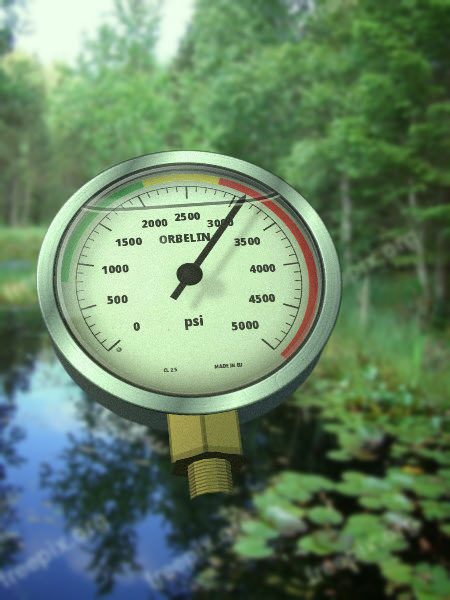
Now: 3100
